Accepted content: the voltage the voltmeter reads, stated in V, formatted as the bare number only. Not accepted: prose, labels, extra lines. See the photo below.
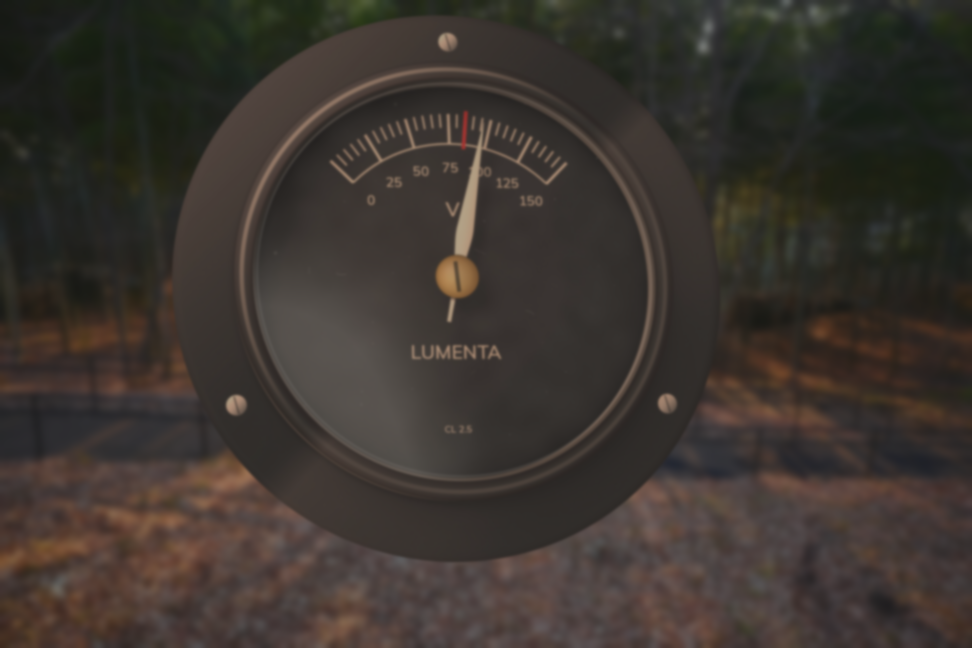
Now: 95
